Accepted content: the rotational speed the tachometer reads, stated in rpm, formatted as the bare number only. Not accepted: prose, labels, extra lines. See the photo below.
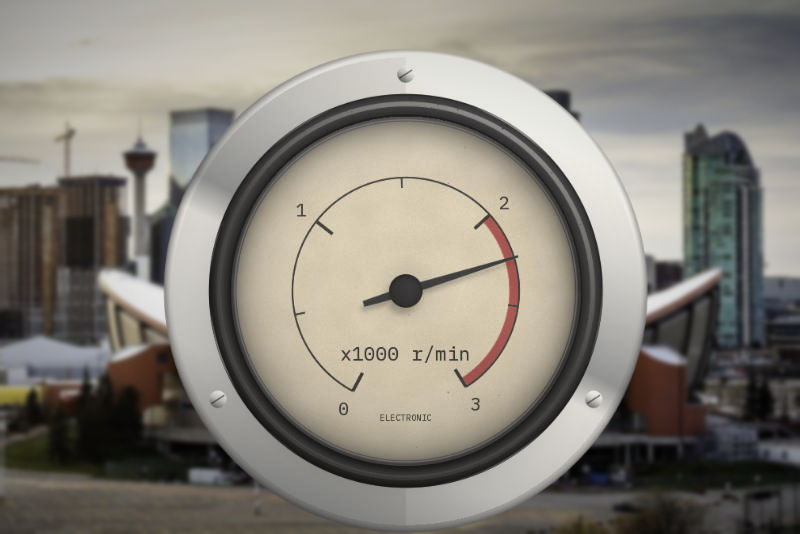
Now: 2250
